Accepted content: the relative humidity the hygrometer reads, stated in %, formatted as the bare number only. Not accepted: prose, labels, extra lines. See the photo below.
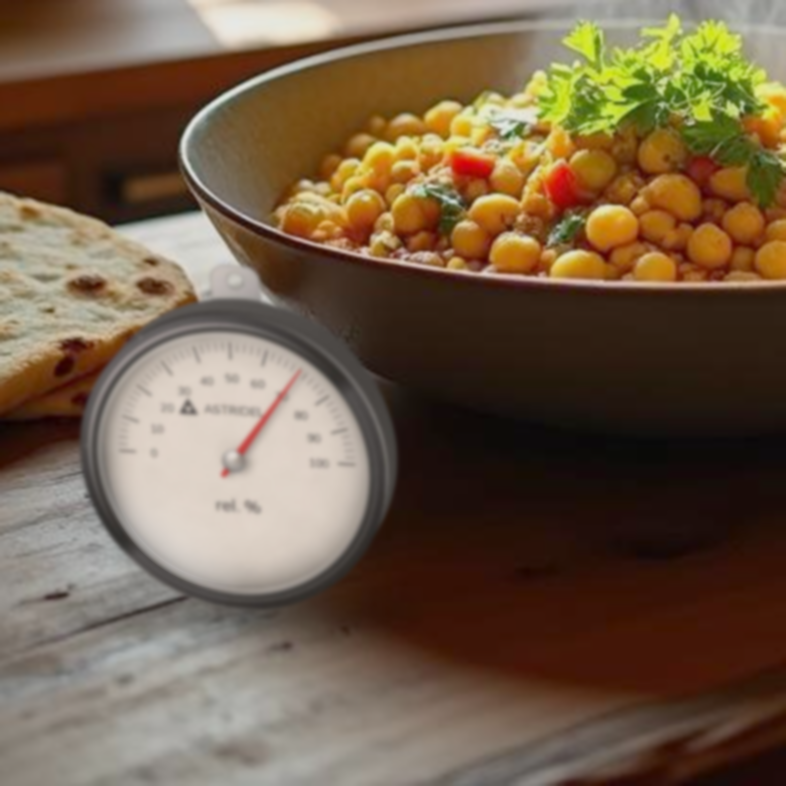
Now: 70
